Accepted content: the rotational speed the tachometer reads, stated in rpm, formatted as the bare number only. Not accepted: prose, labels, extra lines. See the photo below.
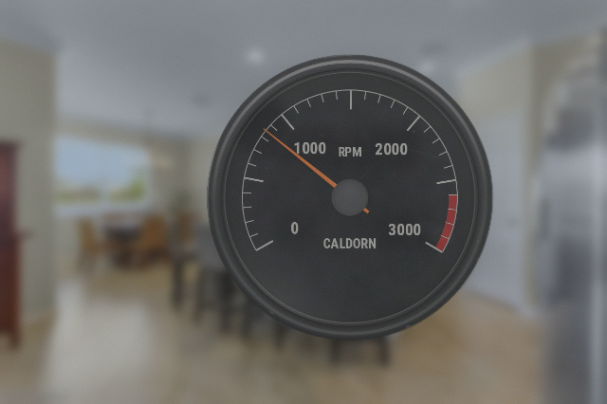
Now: 850
